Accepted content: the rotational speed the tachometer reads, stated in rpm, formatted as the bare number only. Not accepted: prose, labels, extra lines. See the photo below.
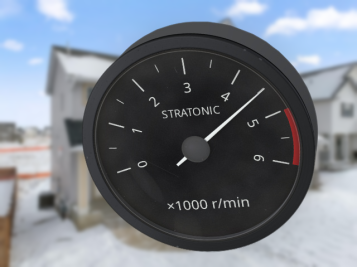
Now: 4500
